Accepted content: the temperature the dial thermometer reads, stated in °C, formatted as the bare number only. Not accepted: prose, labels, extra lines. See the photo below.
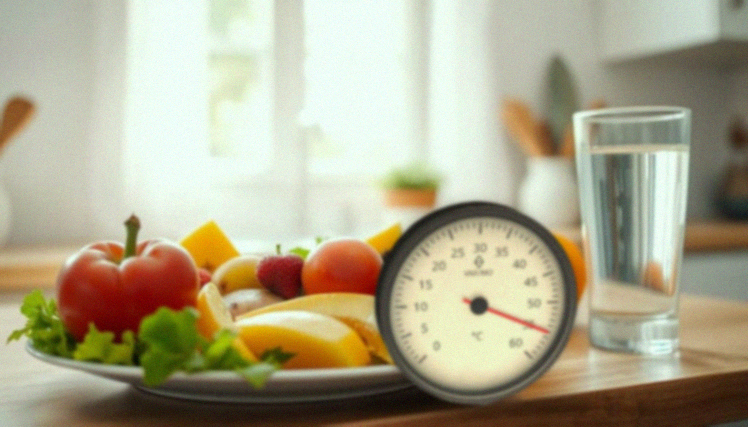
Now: 55
